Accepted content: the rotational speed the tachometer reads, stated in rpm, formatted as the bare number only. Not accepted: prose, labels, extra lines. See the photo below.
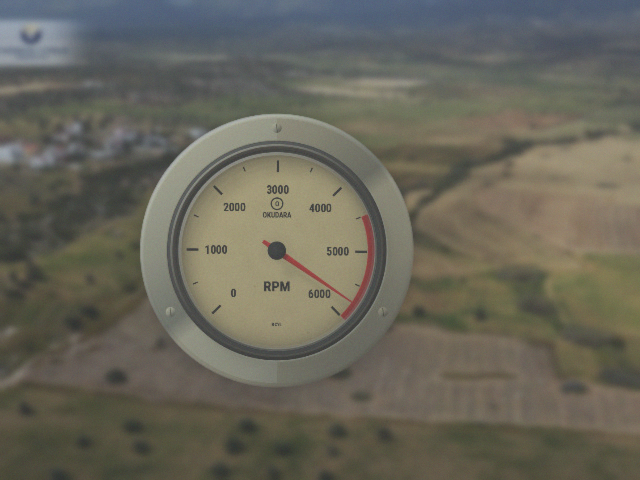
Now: 5750
